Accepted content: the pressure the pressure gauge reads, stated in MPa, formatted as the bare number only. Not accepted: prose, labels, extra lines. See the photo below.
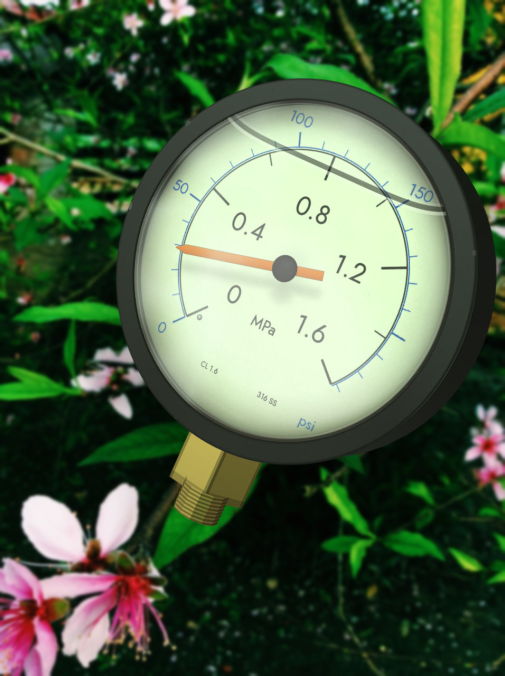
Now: 0.2
